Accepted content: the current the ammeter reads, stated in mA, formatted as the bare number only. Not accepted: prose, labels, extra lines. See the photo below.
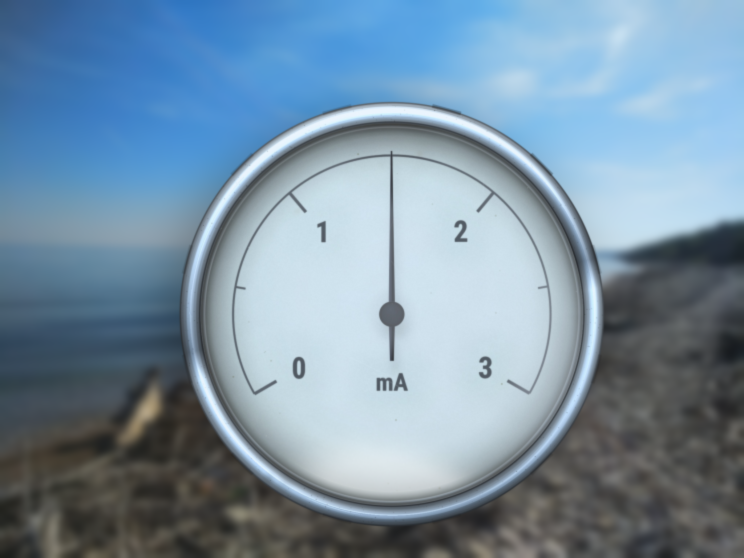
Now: 1.5
